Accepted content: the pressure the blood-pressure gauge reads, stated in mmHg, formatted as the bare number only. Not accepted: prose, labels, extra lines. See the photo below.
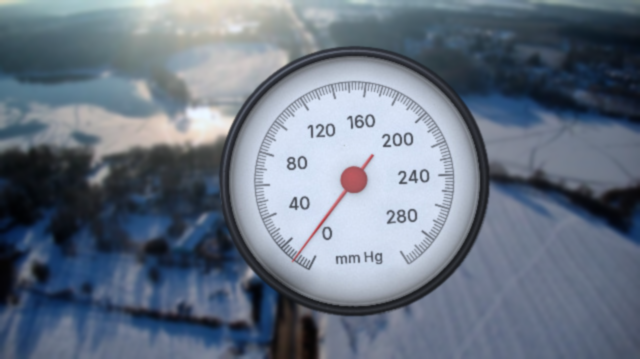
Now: 10
